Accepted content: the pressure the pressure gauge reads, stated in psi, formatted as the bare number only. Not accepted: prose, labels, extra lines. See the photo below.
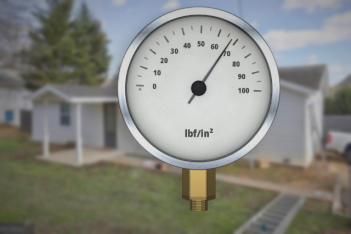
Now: 67.5
